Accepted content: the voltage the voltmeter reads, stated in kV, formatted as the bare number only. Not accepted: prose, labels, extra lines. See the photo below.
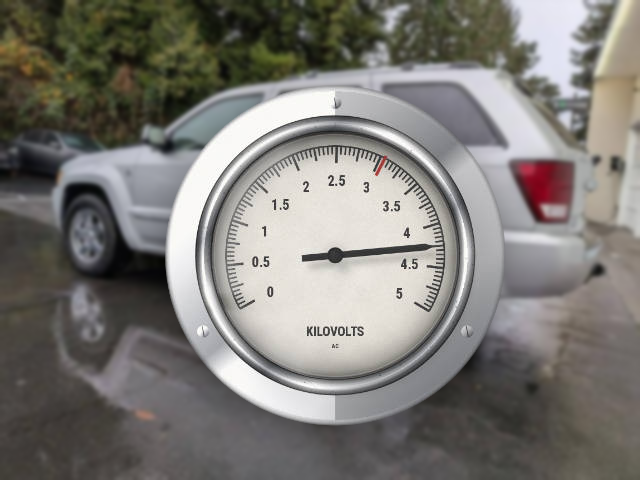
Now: 4.25
